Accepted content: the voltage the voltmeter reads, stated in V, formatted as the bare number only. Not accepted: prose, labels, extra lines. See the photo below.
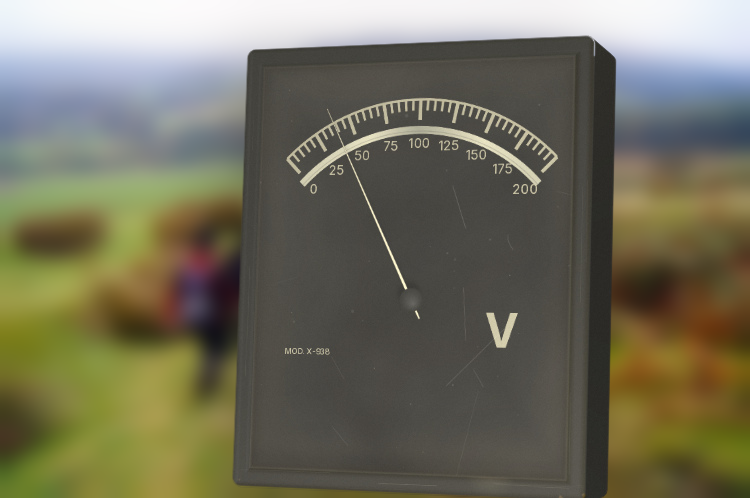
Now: 40
